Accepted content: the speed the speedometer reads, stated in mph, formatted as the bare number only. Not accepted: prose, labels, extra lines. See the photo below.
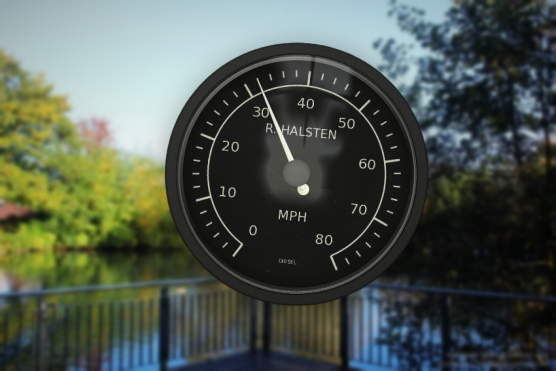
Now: 32
